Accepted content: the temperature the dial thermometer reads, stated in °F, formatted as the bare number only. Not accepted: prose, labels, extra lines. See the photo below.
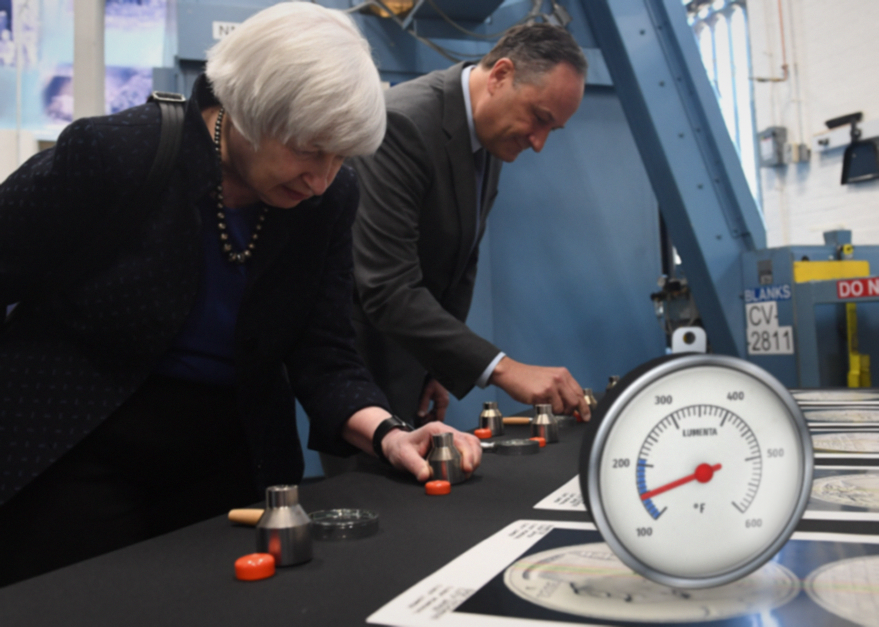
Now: 150
